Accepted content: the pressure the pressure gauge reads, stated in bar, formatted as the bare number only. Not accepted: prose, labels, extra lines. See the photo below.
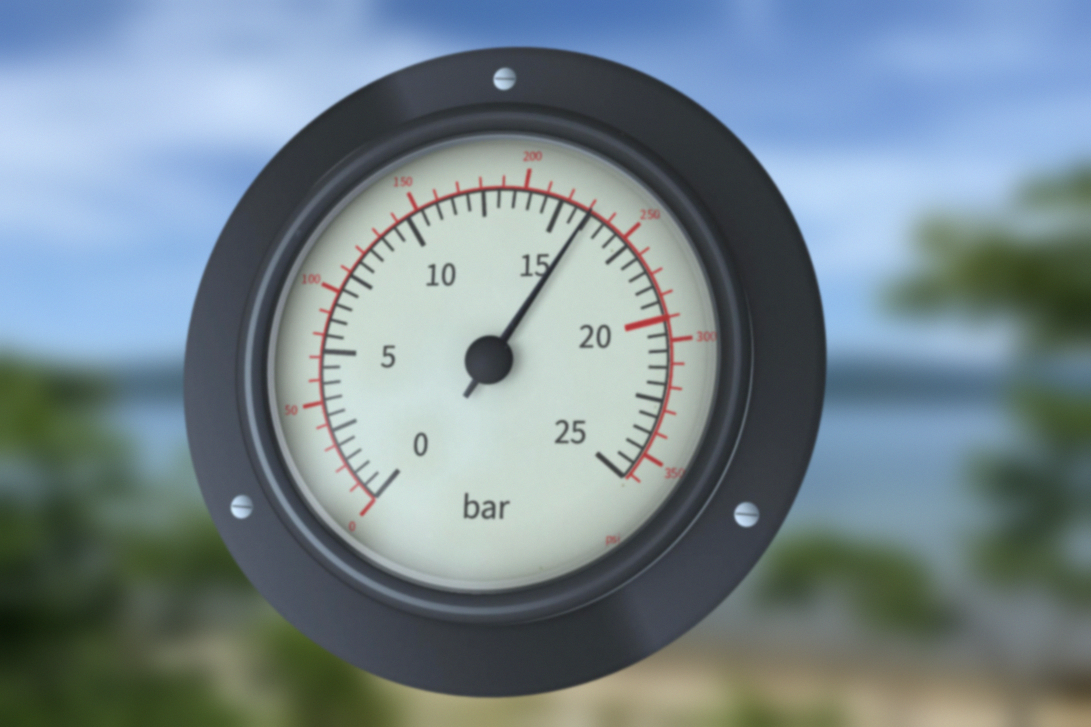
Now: 16
